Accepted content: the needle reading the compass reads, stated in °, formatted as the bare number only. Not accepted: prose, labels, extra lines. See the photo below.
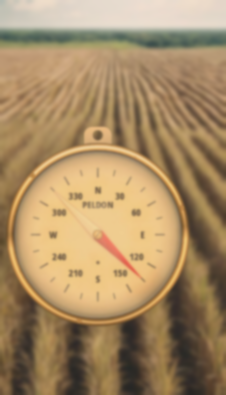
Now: 135
